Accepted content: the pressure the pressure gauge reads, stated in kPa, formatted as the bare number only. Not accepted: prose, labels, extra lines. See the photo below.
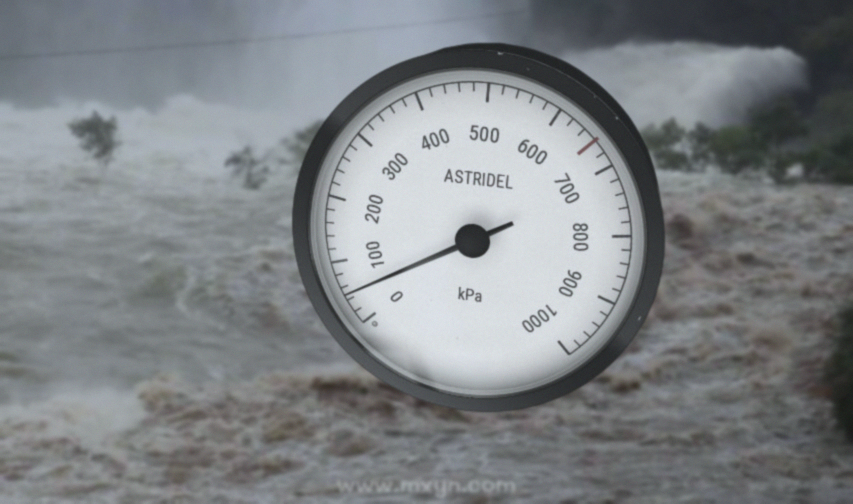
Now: 50
